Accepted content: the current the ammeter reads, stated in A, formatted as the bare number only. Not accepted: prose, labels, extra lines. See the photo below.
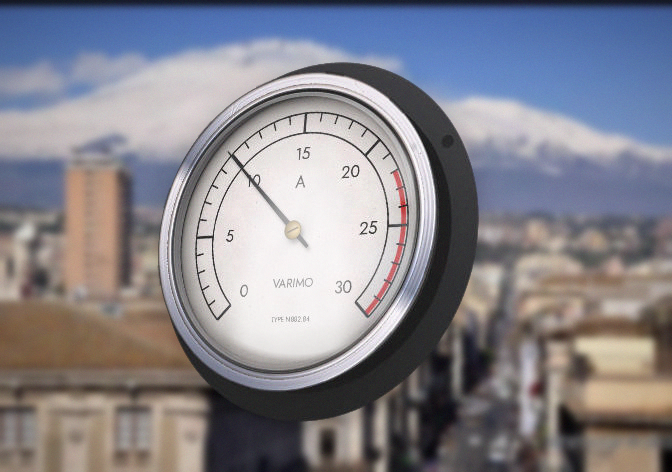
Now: 10
